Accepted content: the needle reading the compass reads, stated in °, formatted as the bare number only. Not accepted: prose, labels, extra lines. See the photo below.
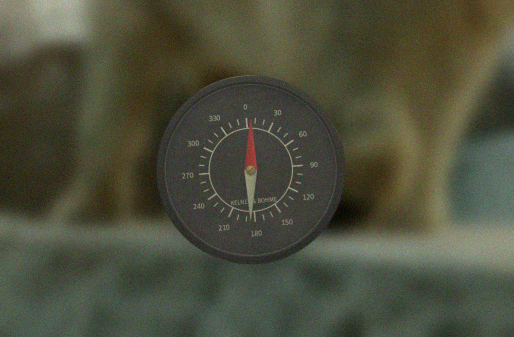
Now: 5
